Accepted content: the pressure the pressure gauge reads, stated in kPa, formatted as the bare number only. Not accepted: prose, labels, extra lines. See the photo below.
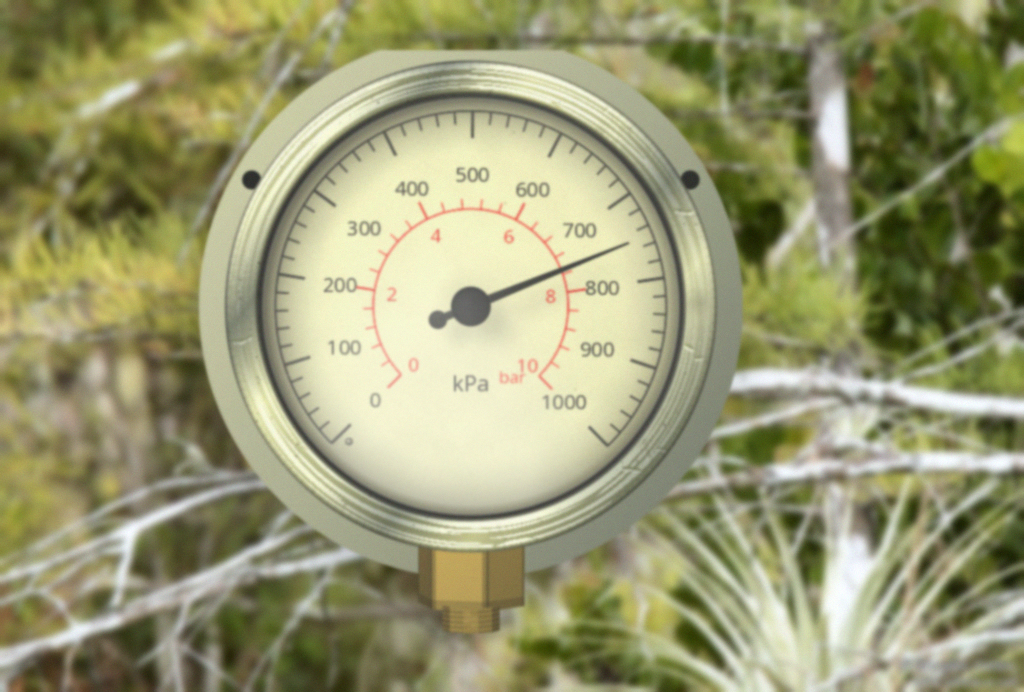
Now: 750
